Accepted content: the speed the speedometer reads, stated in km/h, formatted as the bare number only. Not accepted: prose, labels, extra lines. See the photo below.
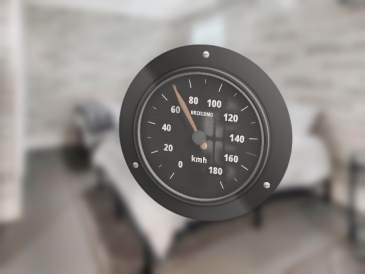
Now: 70
